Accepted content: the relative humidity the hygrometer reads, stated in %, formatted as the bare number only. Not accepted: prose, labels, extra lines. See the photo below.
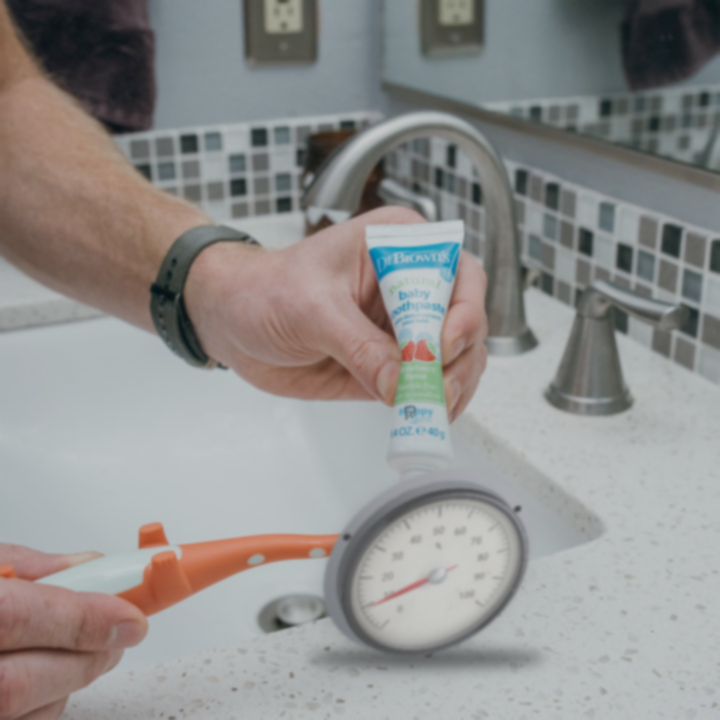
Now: 10
